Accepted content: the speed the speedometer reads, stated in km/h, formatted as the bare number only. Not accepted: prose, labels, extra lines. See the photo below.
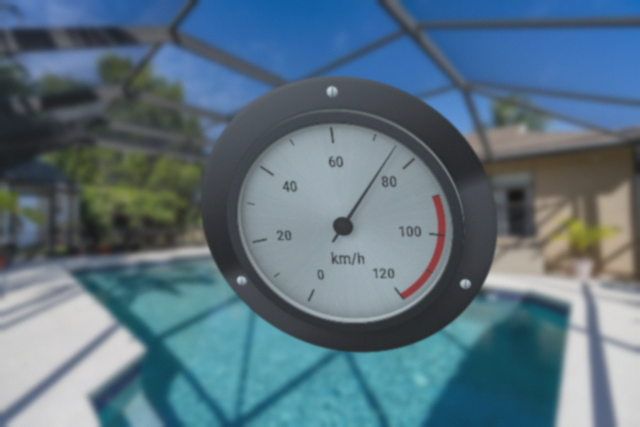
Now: 75
